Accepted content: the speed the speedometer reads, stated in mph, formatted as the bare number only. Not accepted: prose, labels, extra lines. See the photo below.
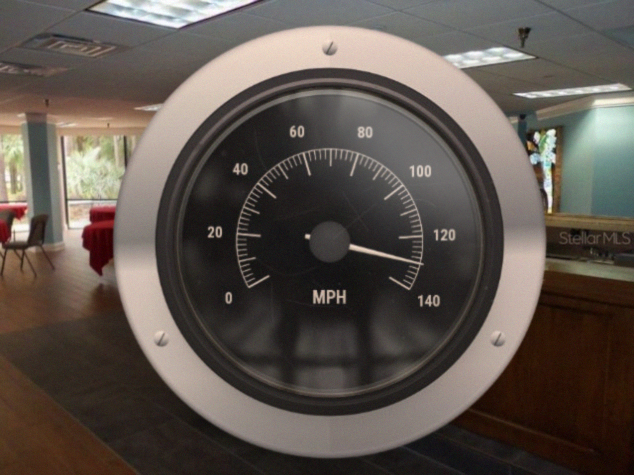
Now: 130
